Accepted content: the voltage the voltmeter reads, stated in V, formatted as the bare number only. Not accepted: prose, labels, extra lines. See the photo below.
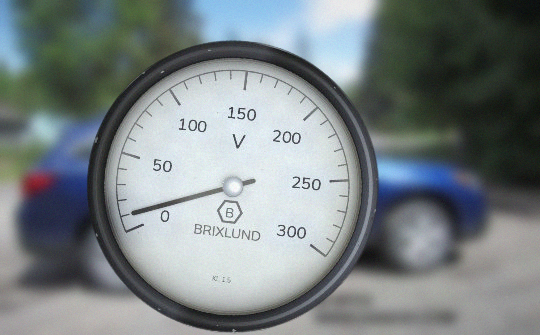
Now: 10
